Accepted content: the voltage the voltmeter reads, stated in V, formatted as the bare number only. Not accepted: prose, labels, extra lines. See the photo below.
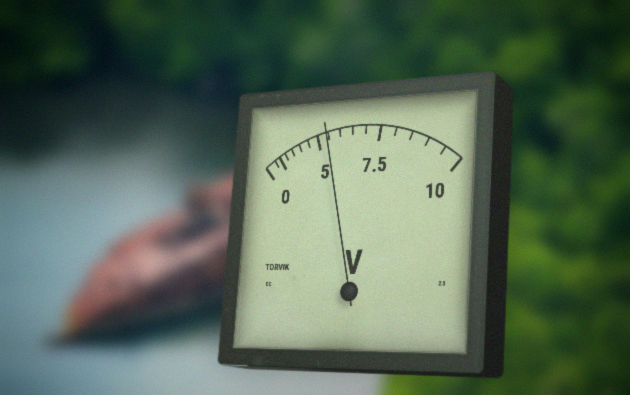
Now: 5.5
